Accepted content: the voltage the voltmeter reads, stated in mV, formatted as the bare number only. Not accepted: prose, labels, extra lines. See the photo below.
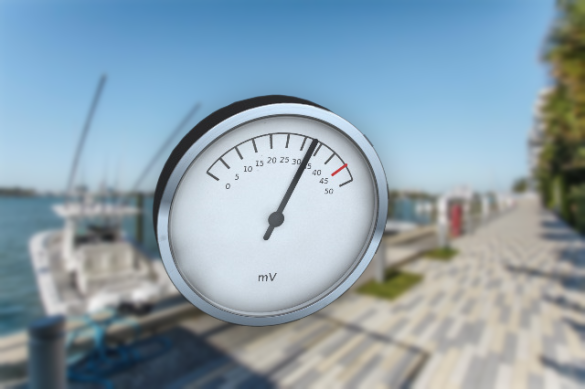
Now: 32.5
